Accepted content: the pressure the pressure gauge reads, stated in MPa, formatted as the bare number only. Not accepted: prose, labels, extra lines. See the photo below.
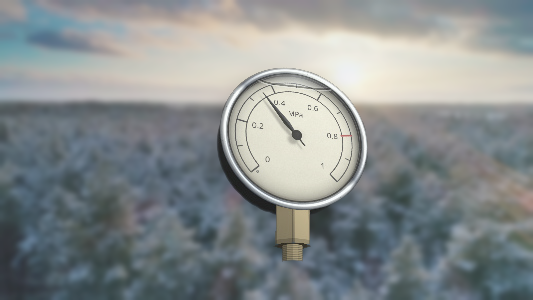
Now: 0.35
